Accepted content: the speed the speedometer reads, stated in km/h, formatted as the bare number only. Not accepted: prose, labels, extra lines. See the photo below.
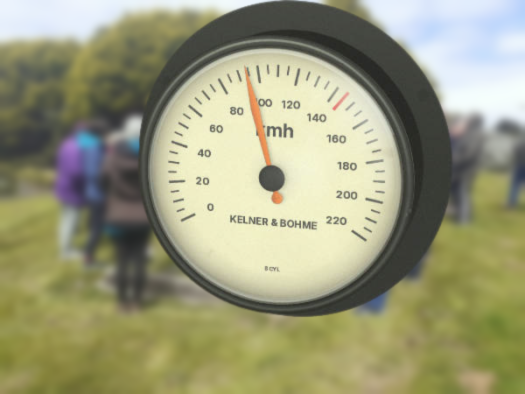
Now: 95
